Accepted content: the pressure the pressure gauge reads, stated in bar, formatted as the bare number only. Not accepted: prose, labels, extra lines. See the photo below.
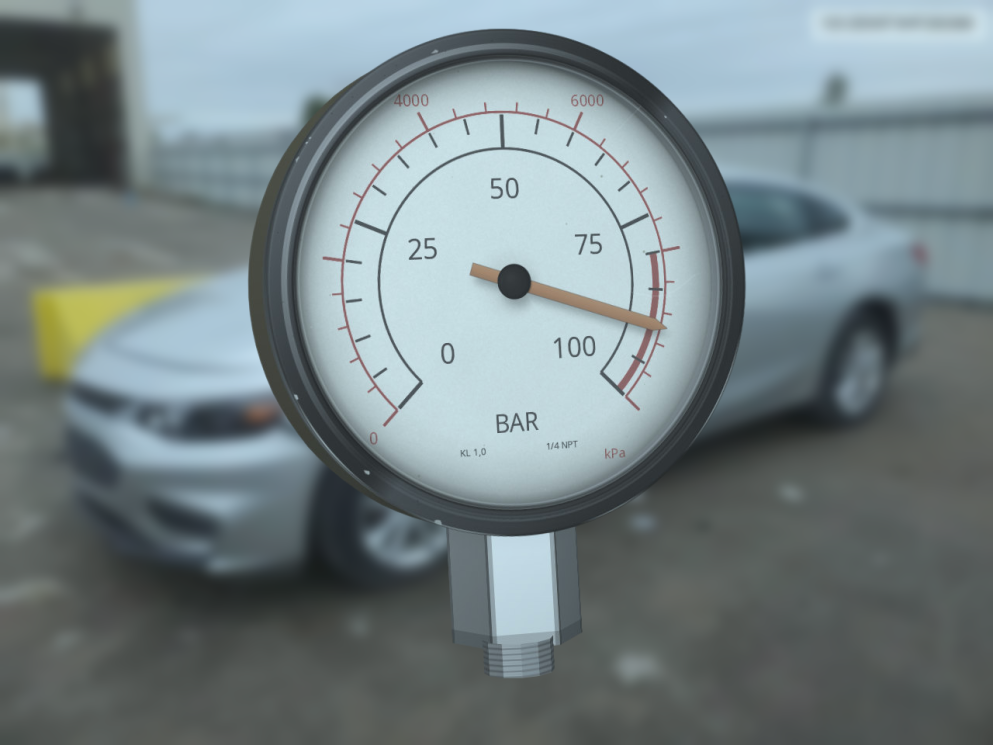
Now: 90
